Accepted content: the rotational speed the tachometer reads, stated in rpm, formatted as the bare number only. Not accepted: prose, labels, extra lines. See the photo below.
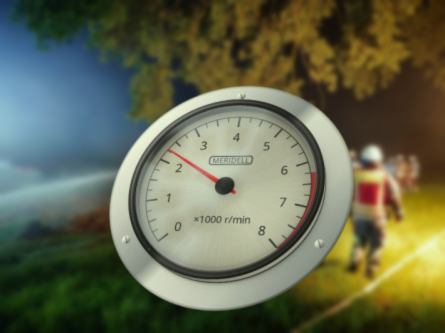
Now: 2250
